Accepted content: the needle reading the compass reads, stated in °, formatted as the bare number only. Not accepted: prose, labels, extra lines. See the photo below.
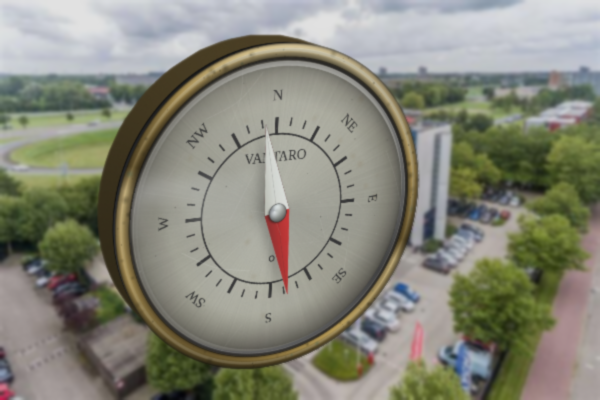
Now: 170
